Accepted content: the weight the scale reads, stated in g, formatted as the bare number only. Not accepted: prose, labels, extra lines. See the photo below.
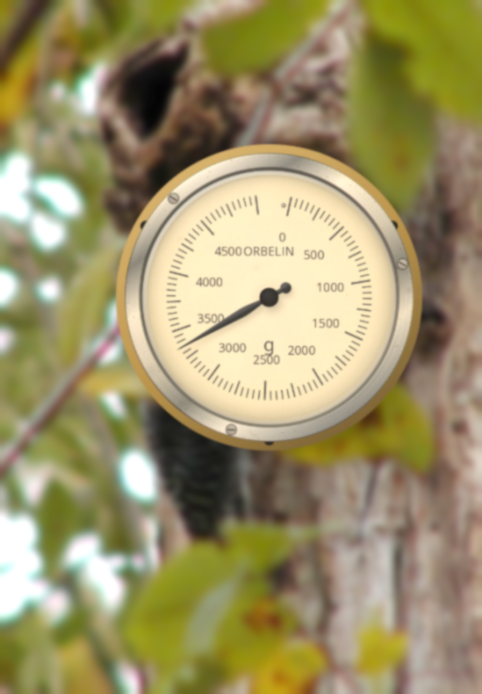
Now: 3350
